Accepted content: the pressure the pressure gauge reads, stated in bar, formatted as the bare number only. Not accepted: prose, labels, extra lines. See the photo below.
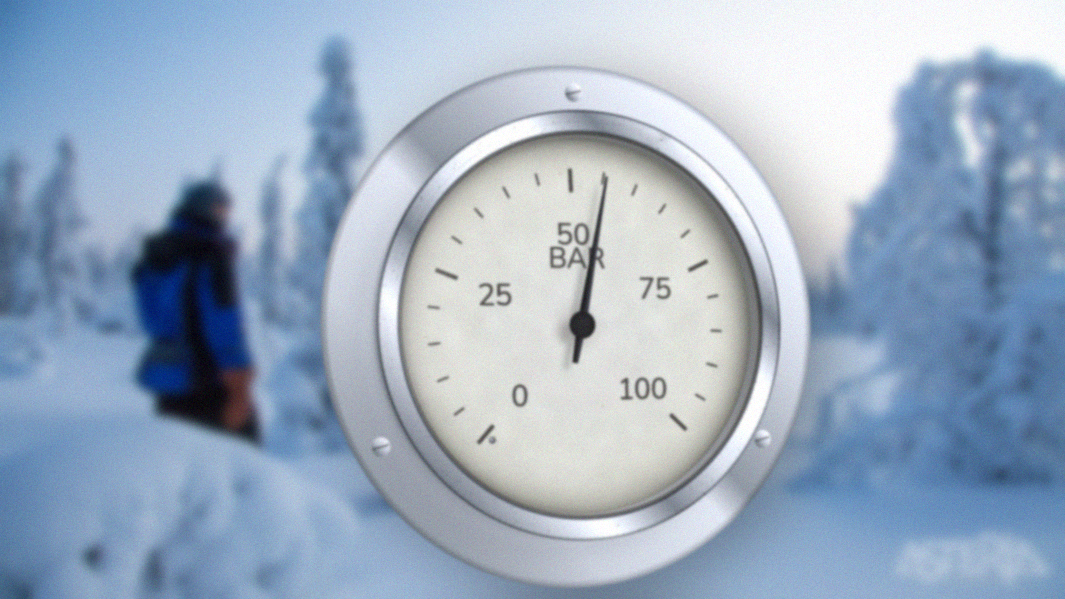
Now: 55
